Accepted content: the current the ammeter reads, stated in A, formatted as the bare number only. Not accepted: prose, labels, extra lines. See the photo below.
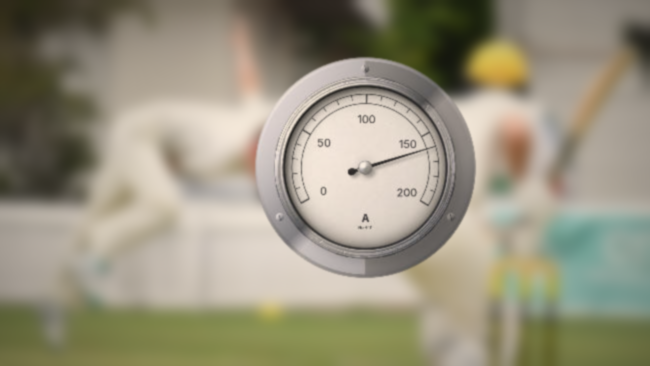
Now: 160
